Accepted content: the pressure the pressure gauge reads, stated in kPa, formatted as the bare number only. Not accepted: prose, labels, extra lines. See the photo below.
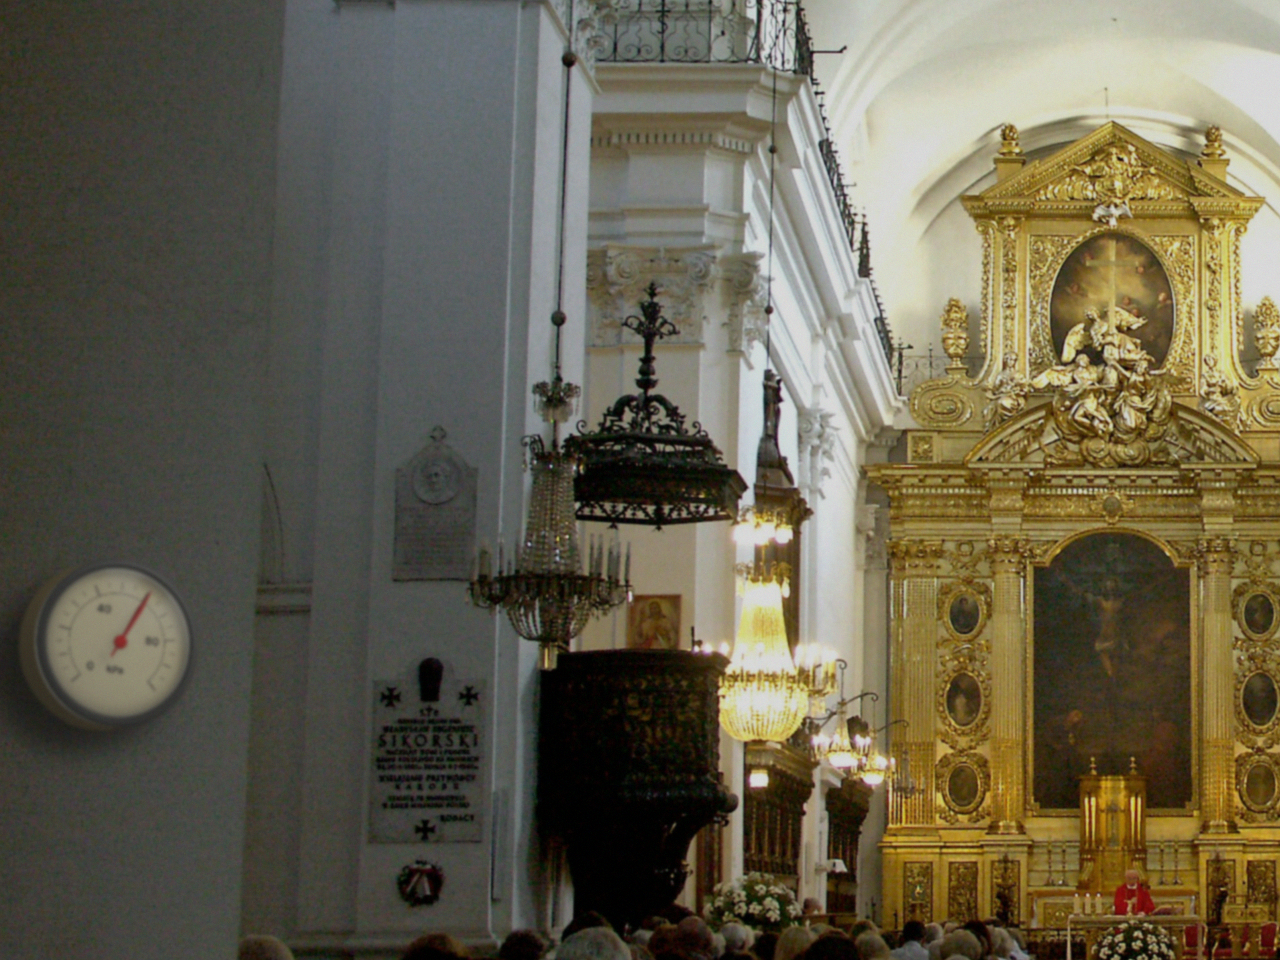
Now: 60
